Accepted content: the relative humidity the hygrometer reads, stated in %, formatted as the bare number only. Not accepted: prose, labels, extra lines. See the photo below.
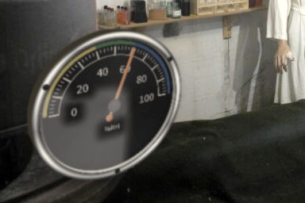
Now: 60
